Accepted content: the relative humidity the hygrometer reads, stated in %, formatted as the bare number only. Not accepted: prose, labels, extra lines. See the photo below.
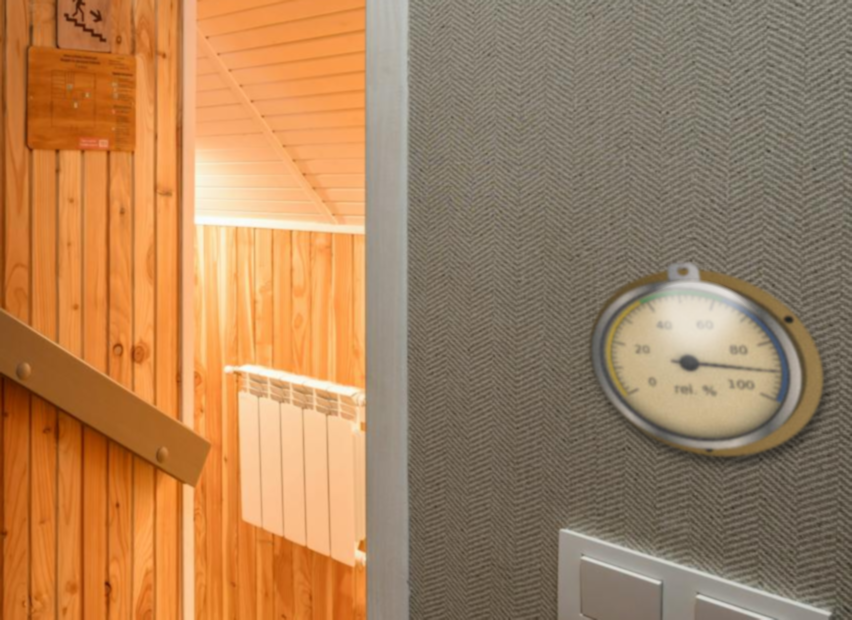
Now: 90
